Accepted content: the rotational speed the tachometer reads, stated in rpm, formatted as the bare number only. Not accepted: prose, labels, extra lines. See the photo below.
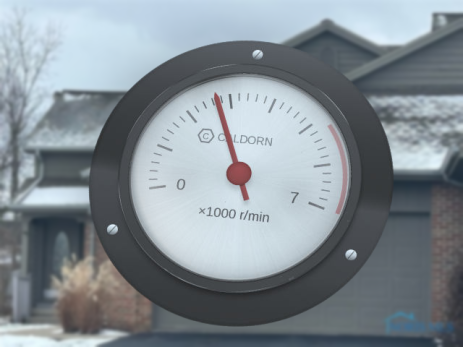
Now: 2700
